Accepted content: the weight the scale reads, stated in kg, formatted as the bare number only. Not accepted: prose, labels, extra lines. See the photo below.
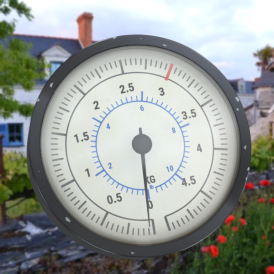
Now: 0.05
